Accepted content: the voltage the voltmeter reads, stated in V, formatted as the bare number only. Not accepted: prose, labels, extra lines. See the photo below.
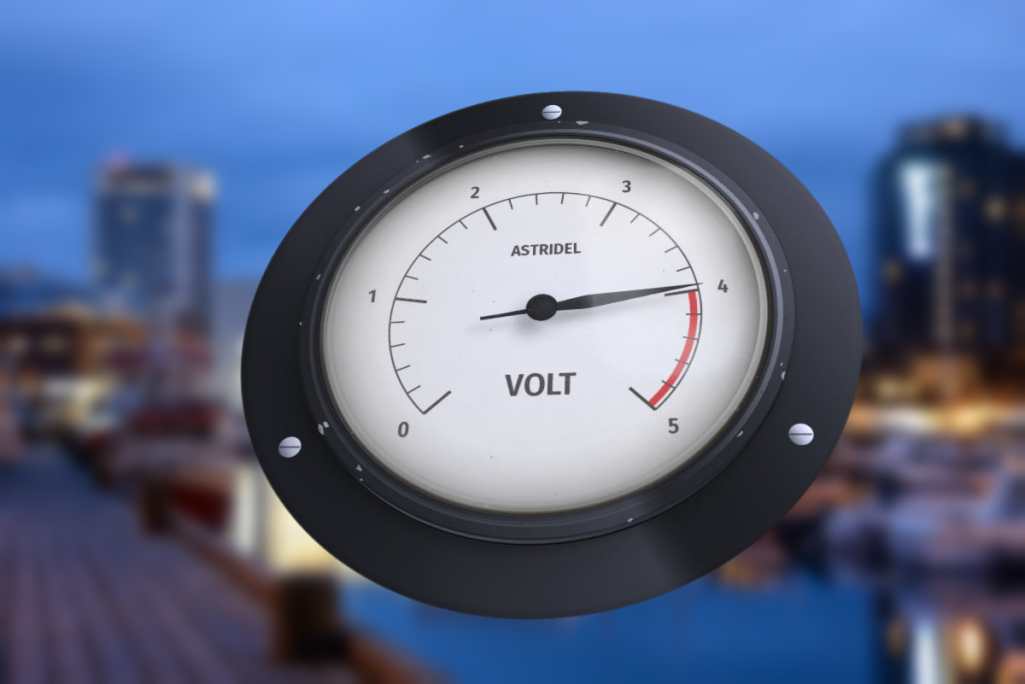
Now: 4
